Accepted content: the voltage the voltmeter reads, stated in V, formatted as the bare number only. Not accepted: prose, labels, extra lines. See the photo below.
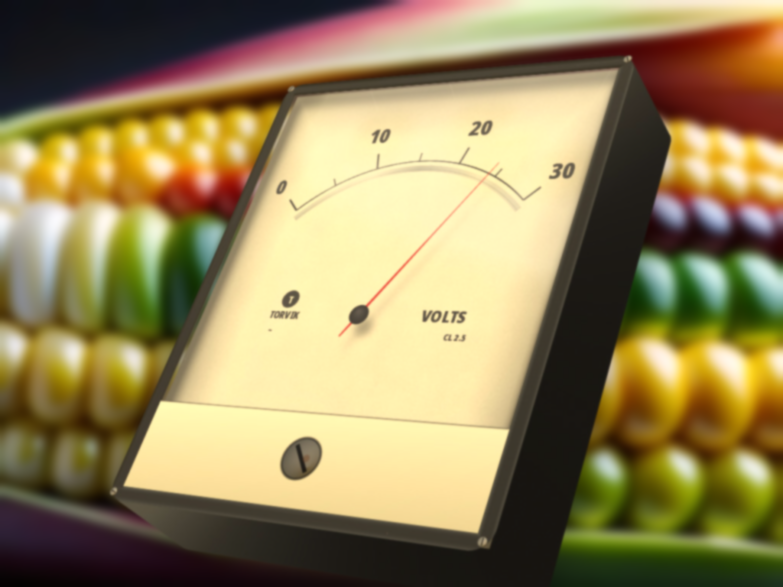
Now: 25
